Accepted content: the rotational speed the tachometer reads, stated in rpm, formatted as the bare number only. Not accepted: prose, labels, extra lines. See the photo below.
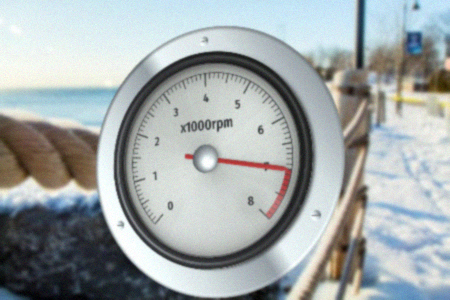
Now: 7000
